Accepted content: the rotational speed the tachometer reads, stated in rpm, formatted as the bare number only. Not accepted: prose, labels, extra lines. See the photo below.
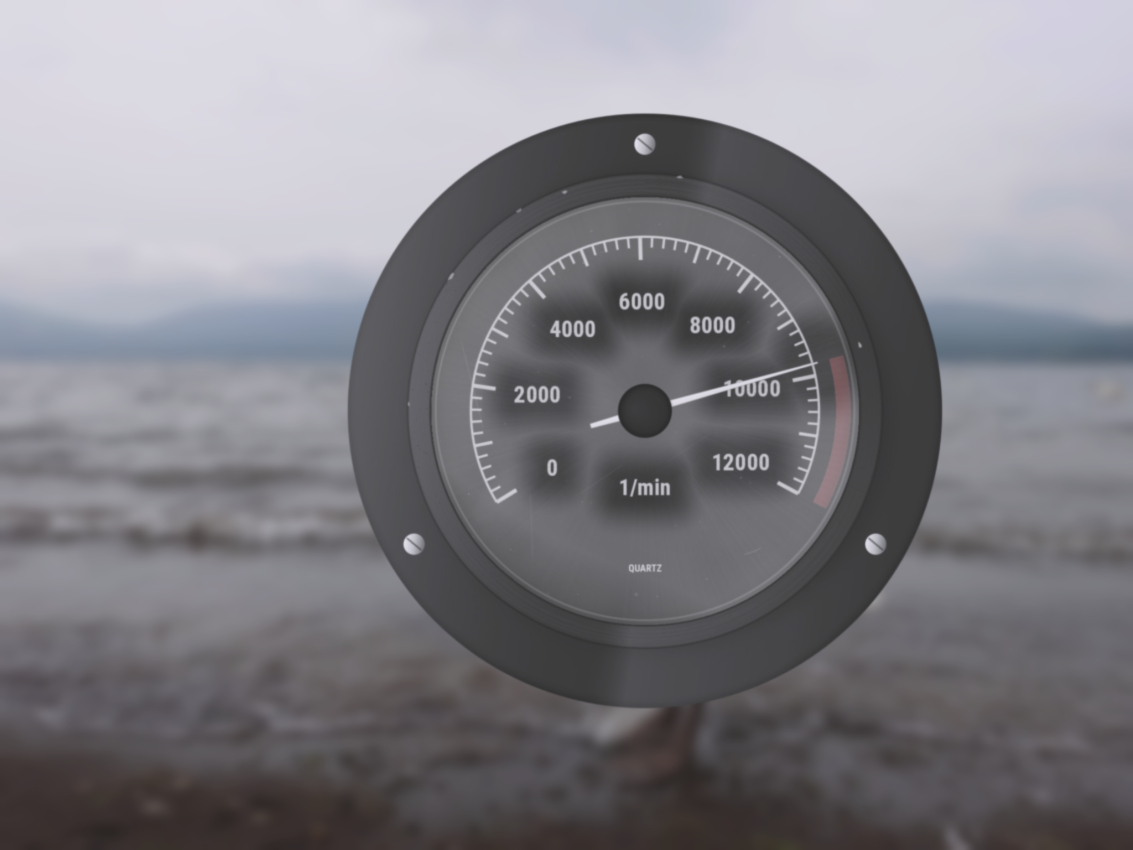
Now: 9800
